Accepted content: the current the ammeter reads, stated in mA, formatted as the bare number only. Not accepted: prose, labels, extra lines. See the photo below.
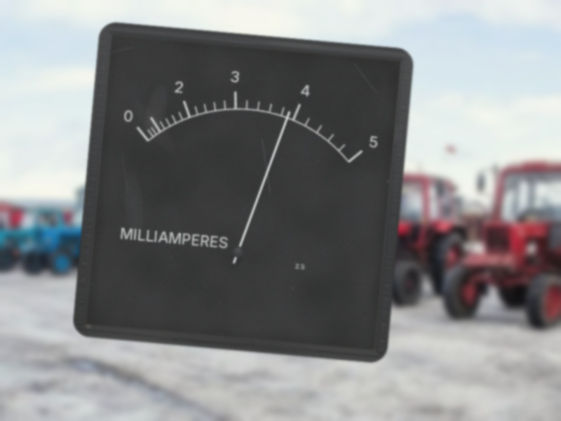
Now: 3.9
